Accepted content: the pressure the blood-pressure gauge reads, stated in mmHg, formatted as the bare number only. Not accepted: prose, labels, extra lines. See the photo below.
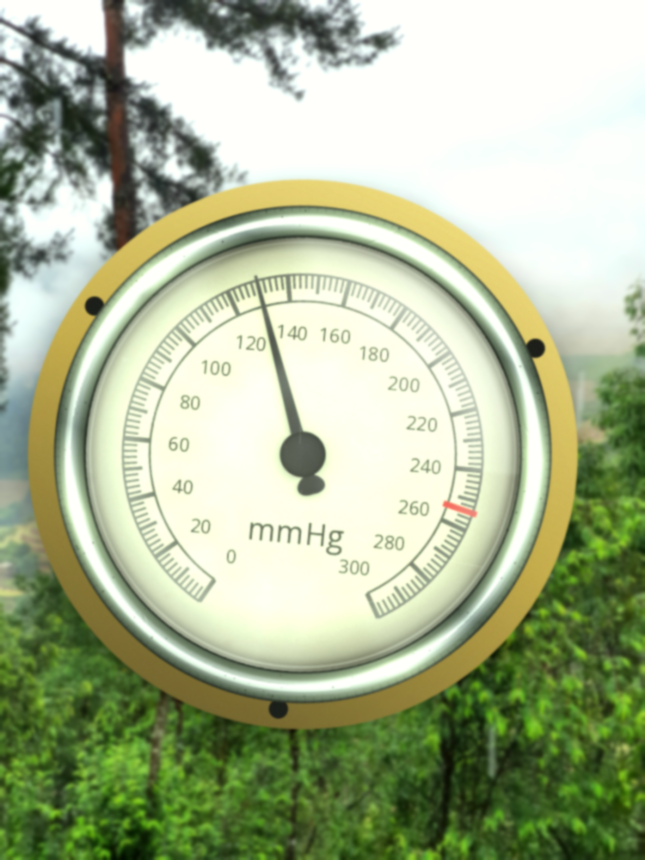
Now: 130
